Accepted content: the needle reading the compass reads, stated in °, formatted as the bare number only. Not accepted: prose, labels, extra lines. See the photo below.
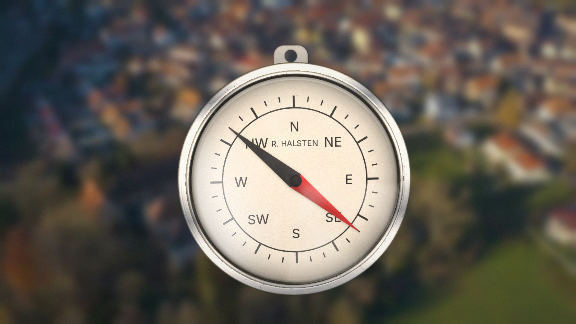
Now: 130
